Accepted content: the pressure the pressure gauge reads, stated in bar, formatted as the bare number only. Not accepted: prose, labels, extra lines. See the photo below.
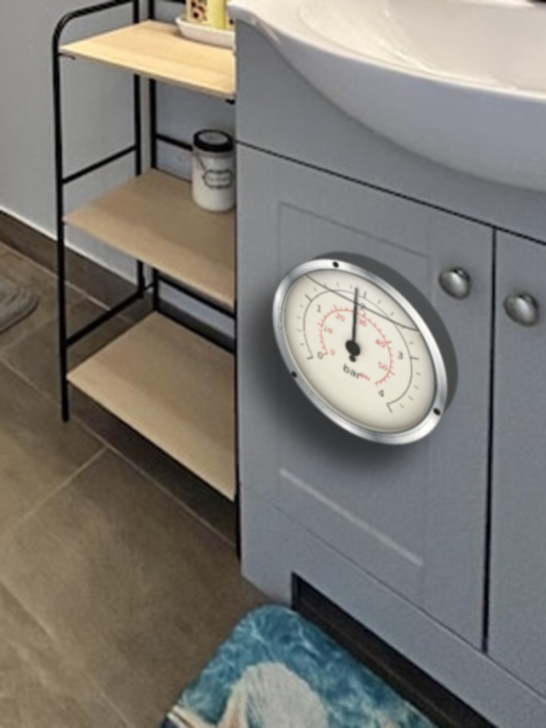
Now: 1.9
